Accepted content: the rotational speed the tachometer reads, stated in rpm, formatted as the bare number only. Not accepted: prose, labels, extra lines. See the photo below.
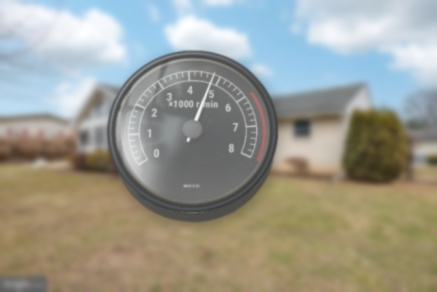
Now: 4800
